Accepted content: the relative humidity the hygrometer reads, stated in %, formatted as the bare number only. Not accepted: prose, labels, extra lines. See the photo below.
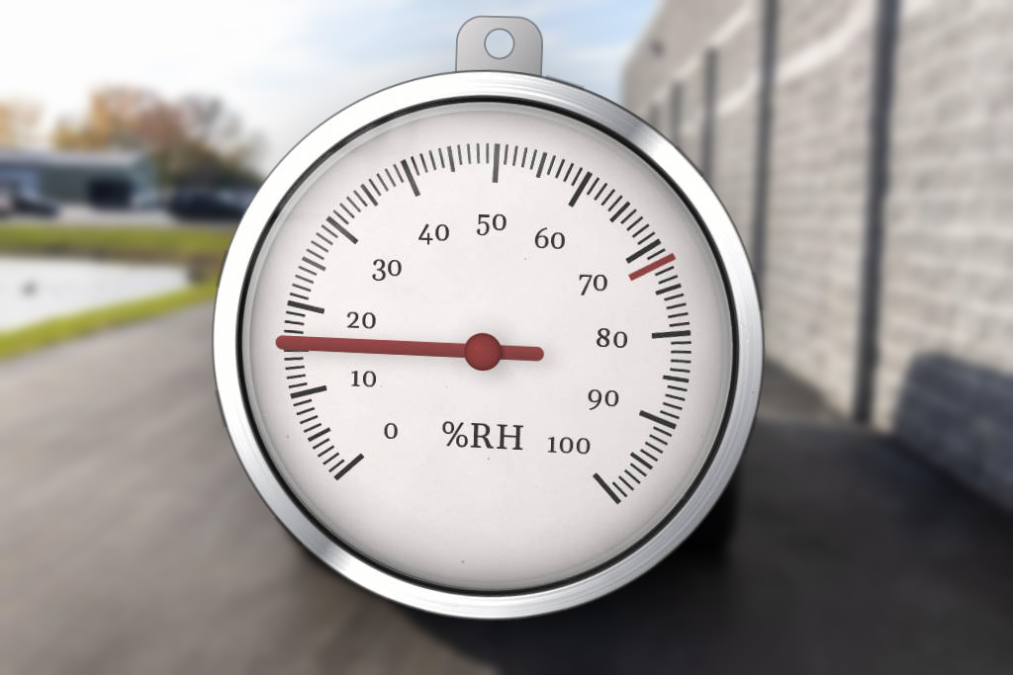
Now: 16
